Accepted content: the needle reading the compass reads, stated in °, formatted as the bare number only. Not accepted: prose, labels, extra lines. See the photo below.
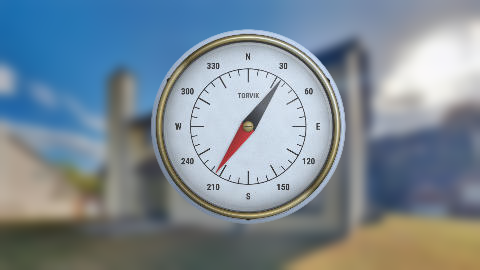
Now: 215
